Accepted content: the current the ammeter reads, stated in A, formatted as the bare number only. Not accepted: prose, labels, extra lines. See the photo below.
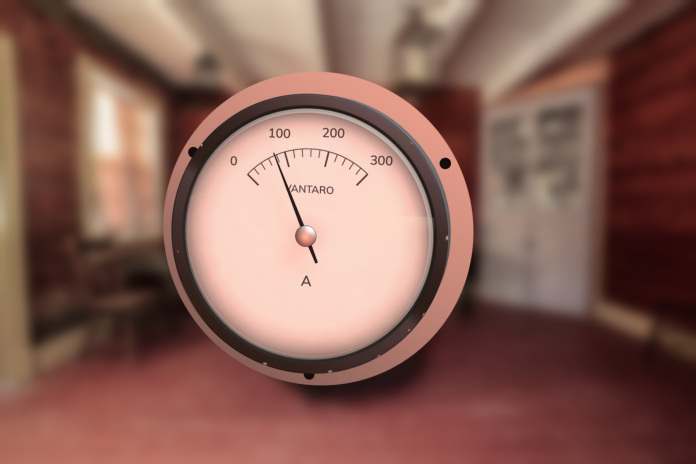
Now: 80
